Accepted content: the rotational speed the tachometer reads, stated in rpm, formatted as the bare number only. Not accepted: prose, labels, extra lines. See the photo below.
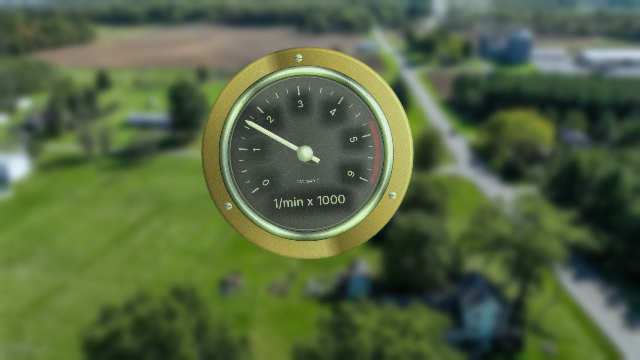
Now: 1625
